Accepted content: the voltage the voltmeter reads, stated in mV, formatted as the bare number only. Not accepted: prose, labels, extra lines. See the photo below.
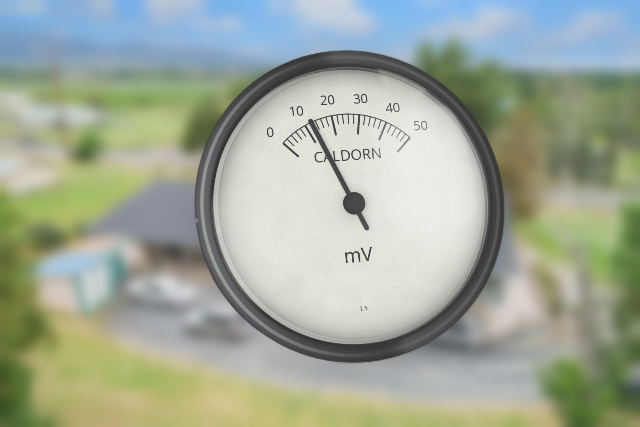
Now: 12
